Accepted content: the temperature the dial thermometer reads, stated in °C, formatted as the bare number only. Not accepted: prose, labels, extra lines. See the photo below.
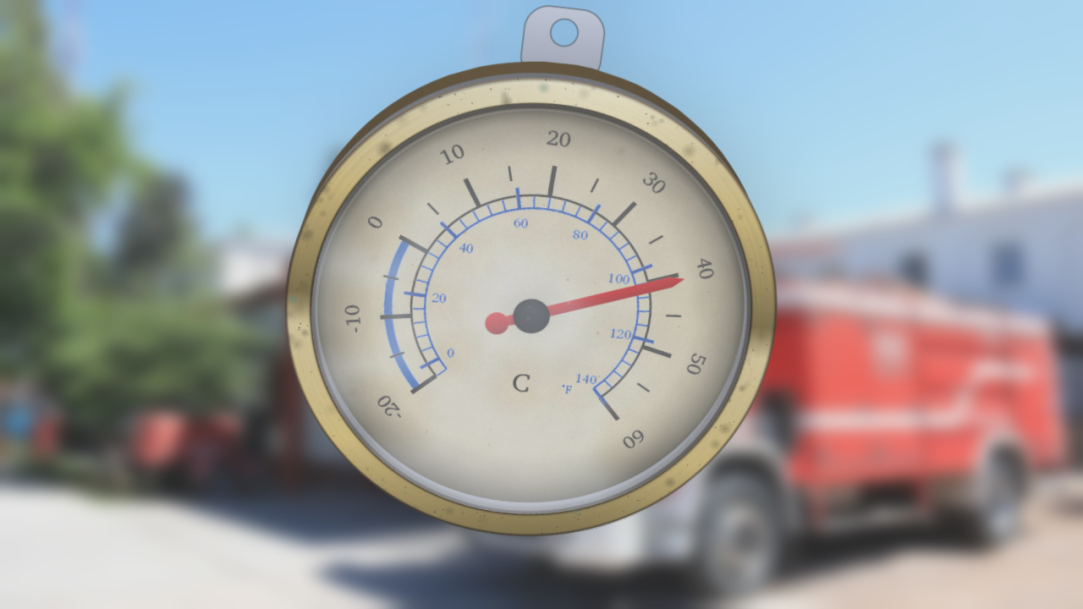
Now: 40
